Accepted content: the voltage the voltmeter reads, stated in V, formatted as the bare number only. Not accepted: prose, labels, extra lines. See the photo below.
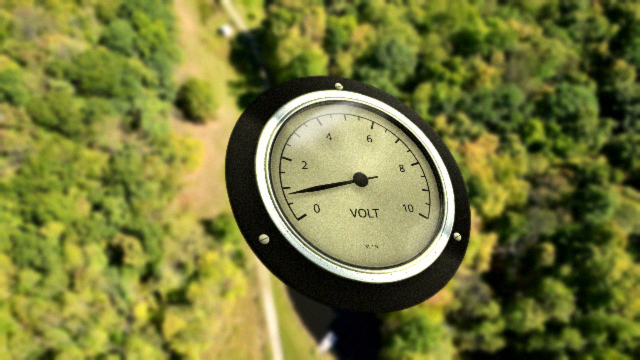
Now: 0.75
